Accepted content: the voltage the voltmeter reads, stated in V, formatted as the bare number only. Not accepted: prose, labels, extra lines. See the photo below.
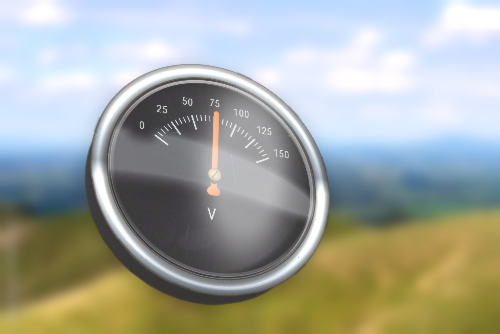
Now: 75
